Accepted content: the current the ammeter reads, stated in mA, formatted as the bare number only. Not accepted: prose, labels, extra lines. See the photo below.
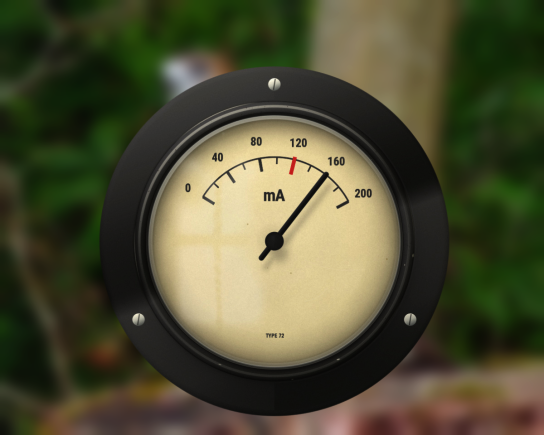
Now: 160
